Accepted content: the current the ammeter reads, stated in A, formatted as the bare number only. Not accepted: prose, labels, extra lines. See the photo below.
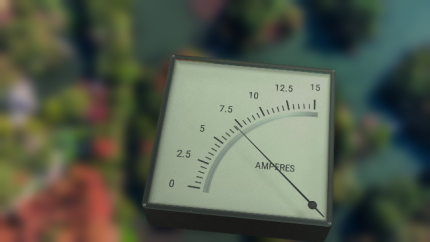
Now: 7
